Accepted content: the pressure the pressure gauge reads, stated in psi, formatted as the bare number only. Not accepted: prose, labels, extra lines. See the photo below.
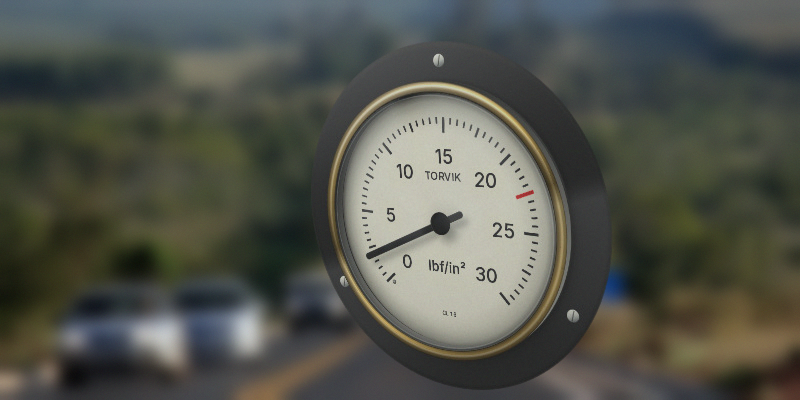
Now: 2
